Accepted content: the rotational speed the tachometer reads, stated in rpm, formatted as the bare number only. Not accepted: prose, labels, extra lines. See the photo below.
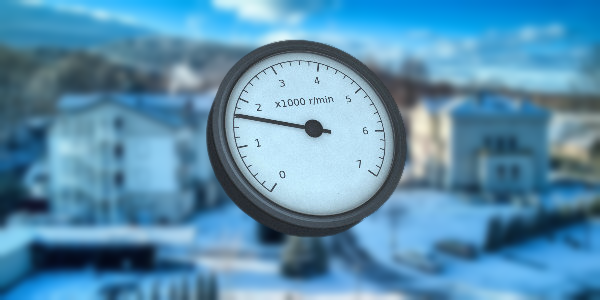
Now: 1600
